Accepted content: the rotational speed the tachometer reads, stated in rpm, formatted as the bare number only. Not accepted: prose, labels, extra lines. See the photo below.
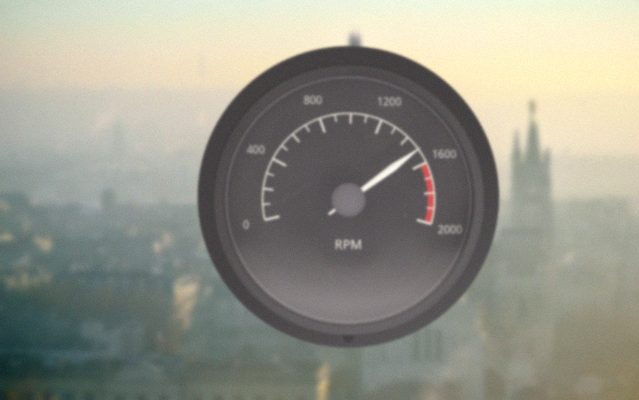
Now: 1500
